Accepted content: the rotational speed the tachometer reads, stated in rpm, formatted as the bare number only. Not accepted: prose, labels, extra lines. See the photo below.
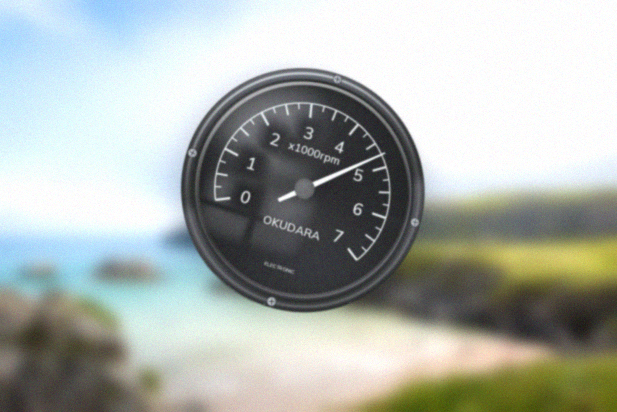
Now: 4750
